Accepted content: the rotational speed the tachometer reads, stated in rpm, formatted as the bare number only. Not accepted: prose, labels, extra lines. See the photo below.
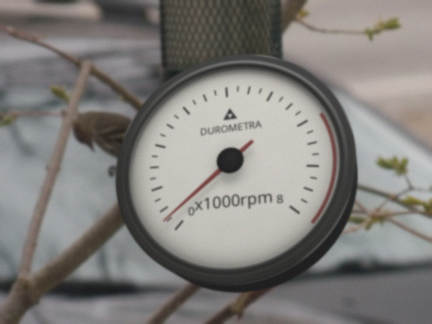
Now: 250
